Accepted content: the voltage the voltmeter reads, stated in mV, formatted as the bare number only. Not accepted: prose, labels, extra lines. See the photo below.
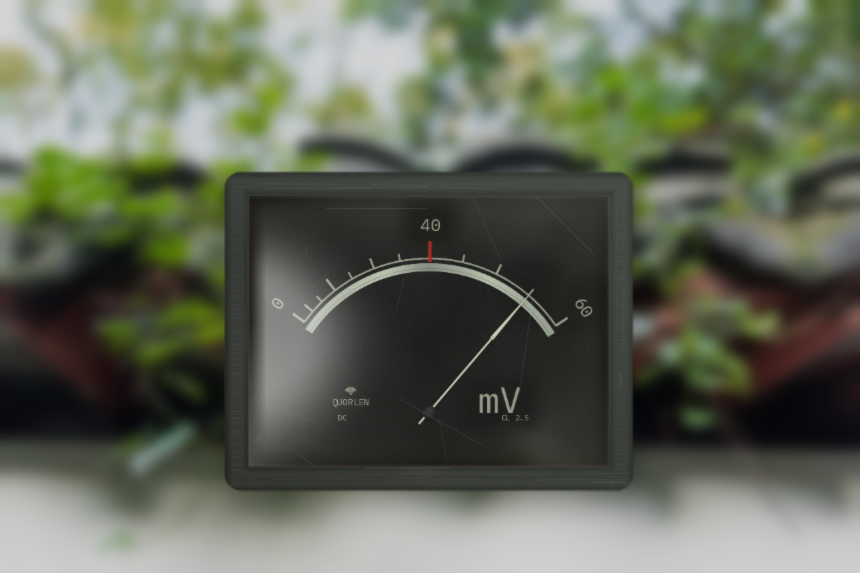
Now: 55
